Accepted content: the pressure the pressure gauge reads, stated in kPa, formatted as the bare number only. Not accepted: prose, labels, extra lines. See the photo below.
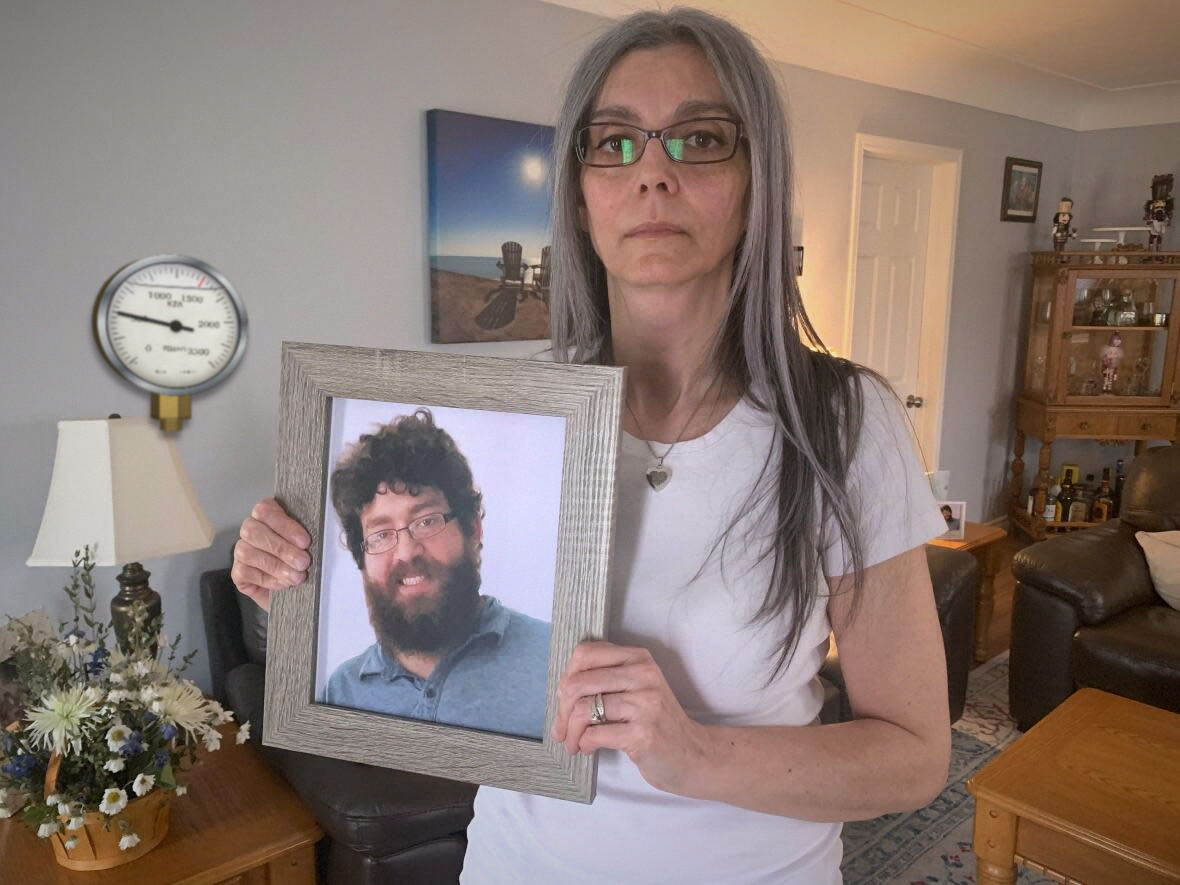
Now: 500
